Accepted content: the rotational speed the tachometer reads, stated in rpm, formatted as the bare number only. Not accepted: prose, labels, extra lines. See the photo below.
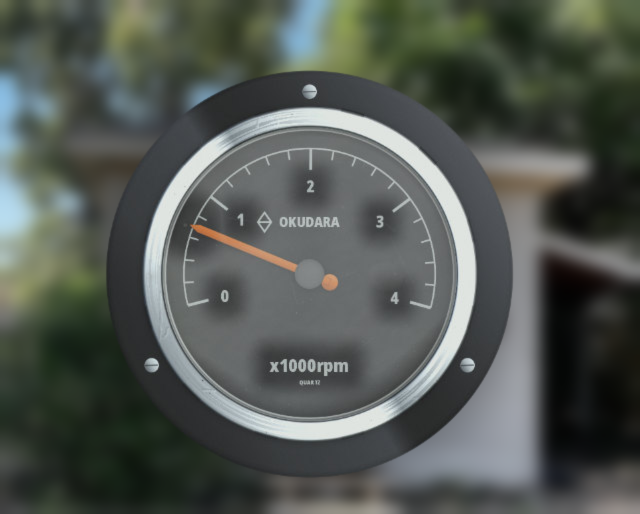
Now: 700
